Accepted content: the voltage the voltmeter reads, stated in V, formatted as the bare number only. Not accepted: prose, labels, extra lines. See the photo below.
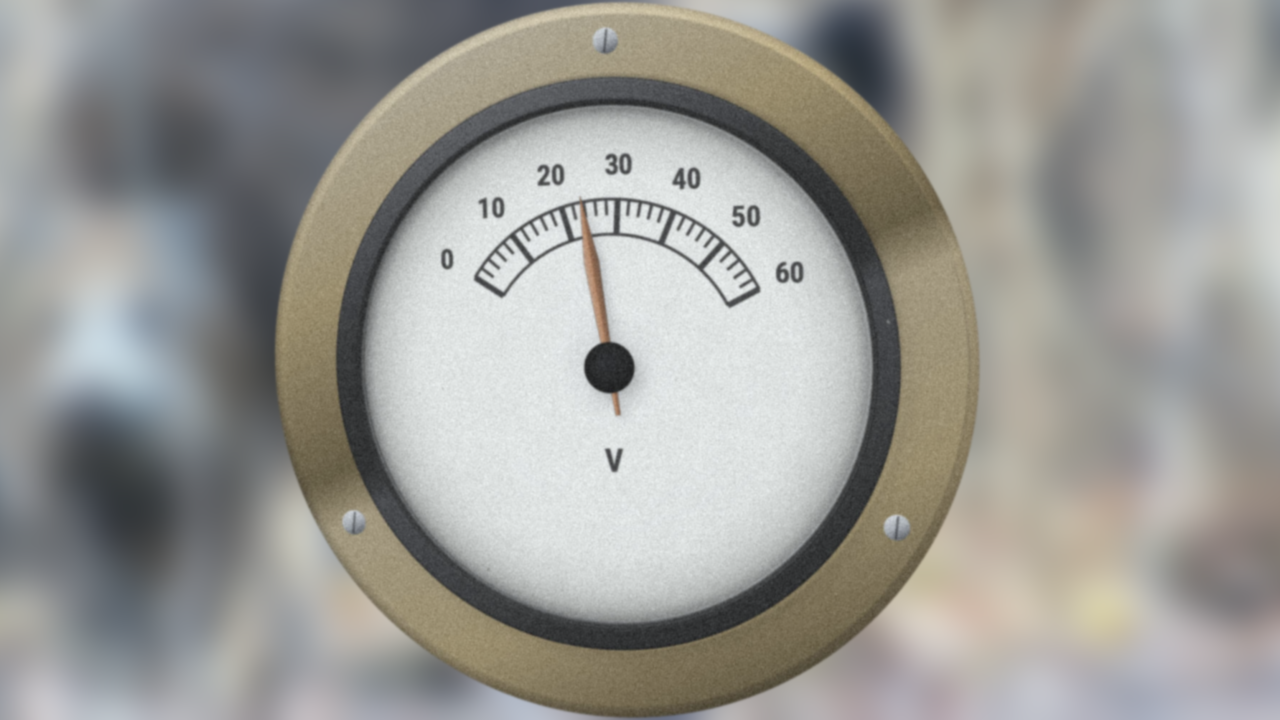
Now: 24
